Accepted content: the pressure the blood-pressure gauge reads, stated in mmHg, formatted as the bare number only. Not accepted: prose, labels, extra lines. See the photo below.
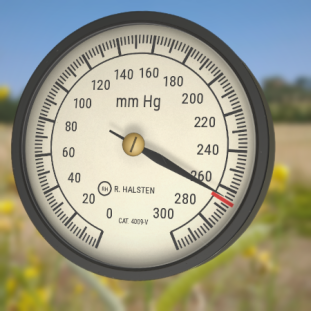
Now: 264
